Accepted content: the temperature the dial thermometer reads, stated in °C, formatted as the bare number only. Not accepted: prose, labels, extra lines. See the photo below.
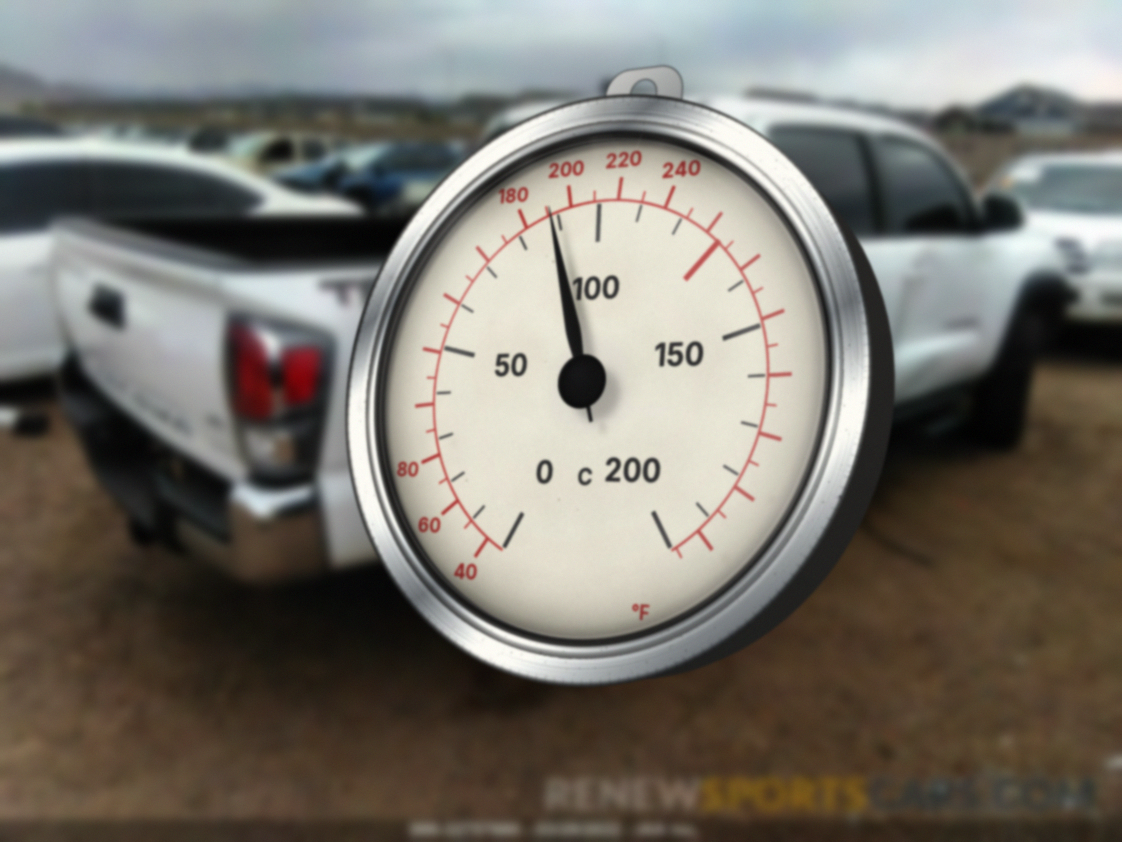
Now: 90
